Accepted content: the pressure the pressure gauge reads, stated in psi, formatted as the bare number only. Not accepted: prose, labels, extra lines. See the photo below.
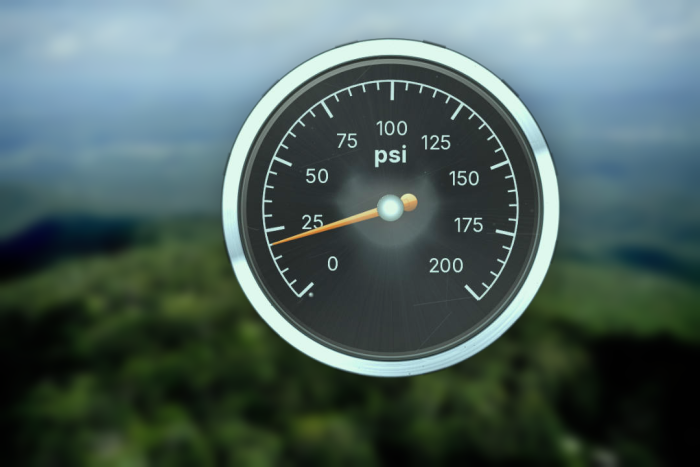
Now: 20
